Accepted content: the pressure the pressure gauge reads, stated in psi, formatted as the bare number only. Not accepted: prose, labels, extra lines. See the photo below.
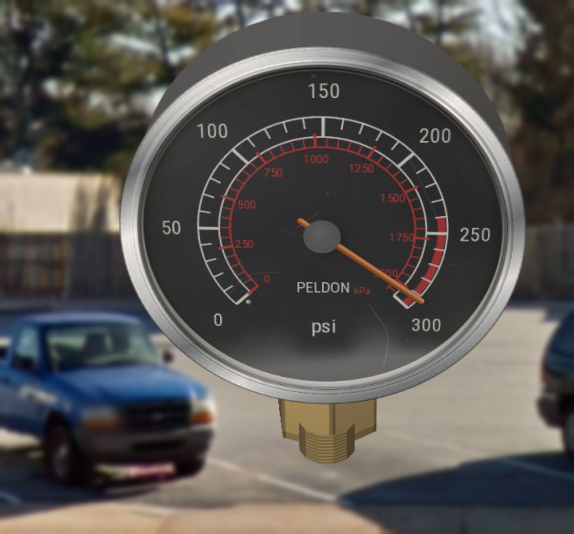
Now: 290
